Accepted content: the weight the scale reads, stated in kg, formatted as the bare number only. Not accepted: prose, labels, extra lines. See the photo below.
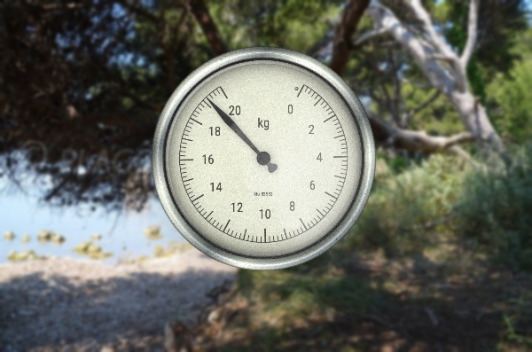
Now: 19.2
